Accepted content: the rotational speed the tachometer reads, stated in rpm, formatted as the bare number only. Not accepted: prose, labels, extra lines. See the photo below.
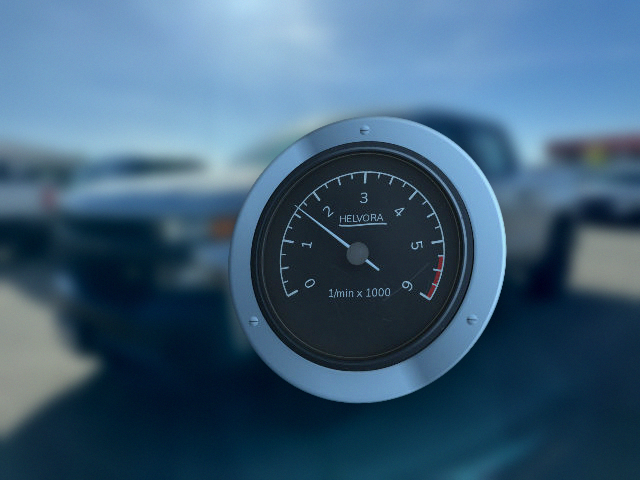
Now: 1625
